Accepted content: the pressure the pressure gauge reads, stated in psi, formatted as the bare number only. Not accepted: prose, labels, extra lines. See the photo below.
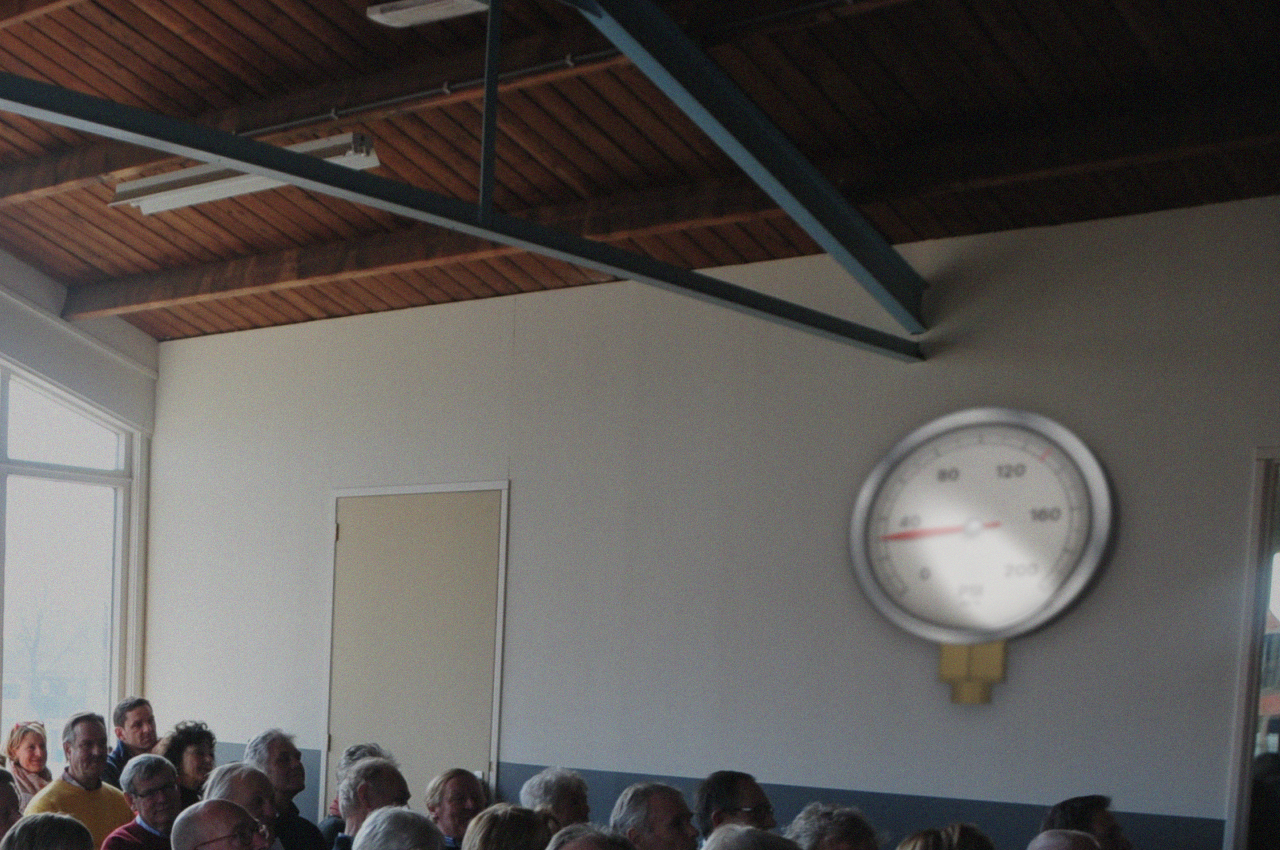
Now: 30
